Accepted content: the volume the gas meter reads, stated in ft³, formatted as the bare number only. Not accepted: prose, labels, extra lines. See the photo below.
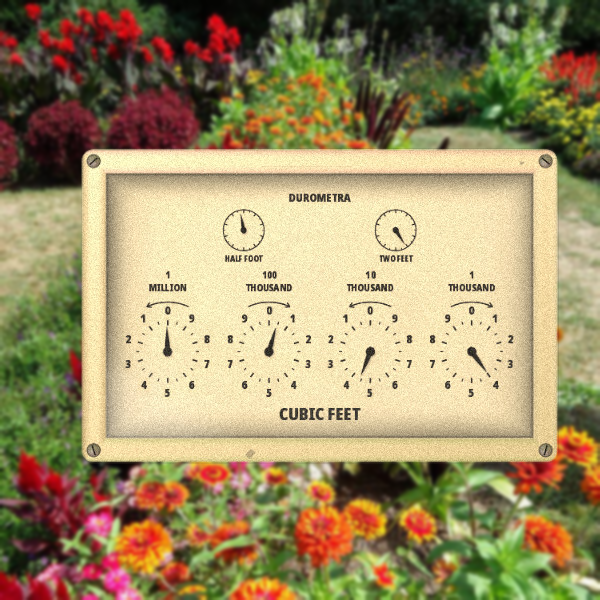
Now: 4400
